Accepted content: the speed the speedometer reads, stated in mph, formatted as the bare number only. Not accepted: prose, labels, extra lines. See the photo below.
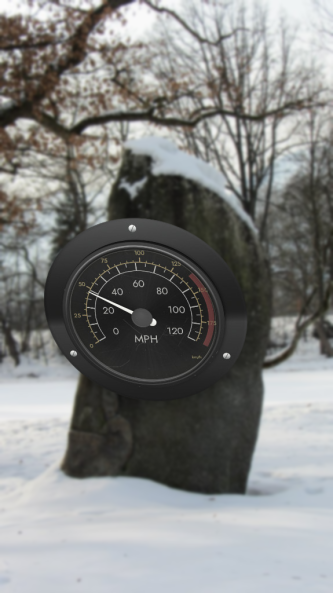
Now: 30
